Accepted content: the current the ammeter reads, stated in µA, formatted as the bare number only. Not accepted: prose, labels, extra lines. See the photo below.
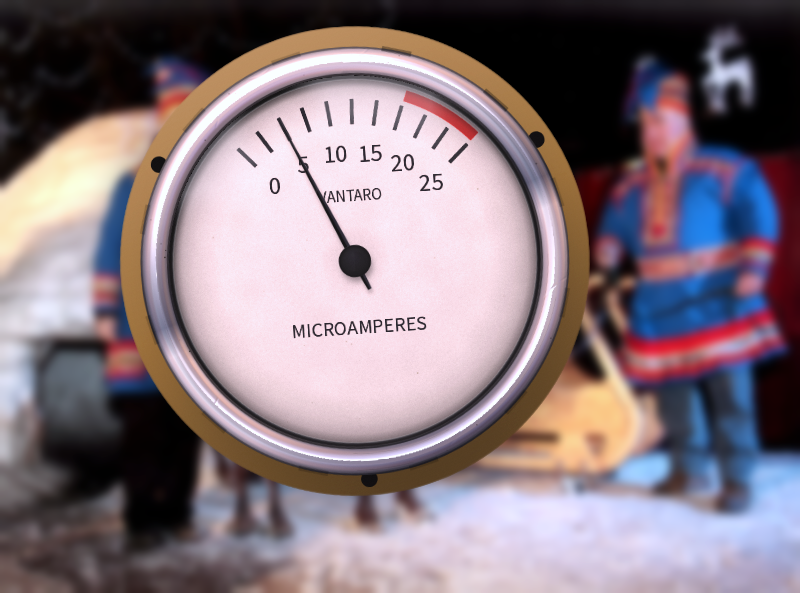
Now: 5
